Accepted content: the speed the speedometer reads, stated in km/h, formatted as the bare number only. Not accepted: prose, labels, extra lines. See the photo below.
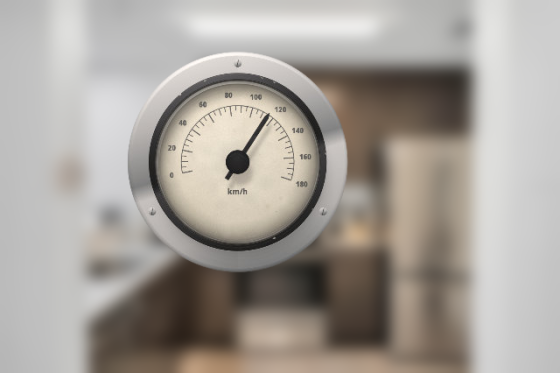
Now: 115
